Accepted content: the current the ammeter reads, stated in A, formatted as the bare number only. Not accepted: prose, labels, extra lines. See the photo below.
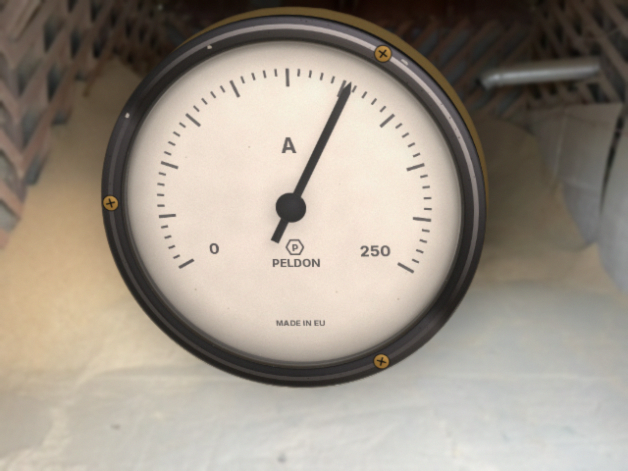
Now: 152.5
